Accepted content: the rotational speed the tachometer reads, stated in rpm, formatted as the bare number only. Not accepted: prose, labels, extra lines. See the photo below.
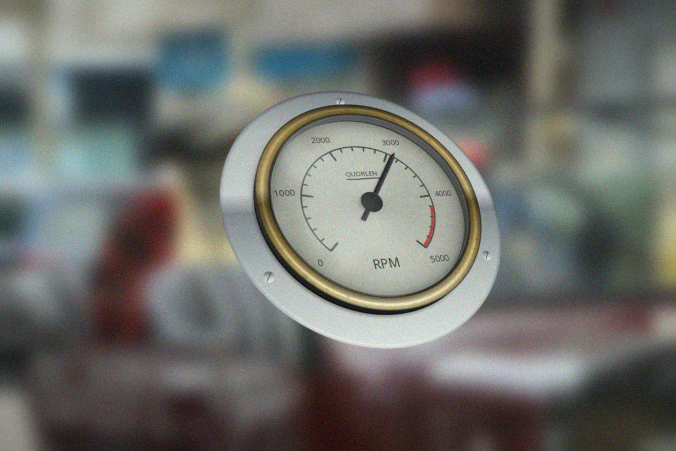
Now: 3100
